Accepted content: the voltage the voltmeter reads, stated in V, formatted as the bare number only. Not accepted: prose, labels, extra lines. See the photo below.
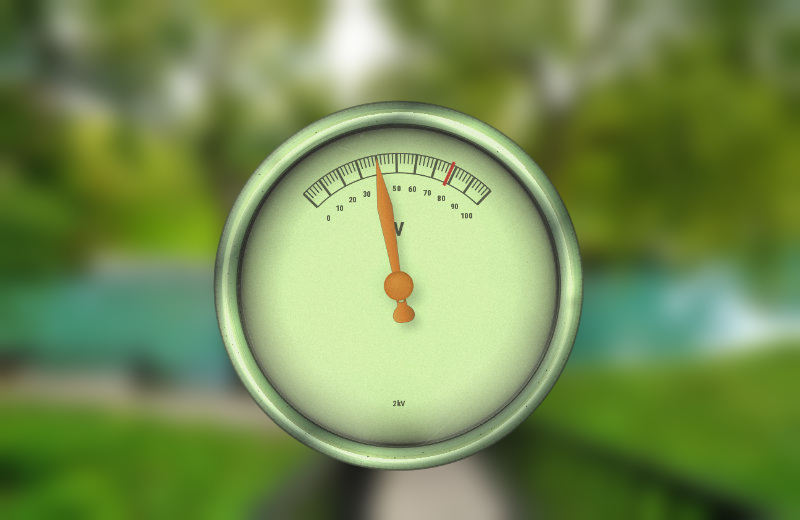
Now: 40
